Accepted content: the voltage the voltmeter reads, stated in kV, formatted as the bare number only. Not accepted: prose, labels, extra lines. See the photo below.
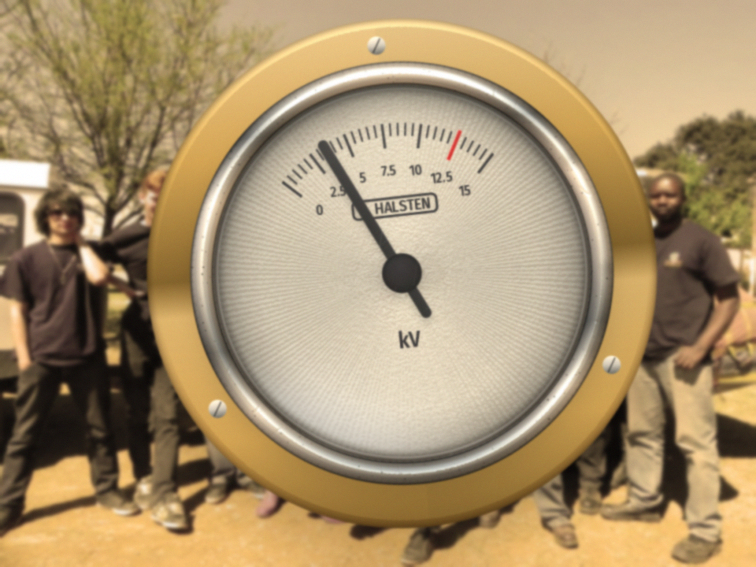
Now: 3.5
